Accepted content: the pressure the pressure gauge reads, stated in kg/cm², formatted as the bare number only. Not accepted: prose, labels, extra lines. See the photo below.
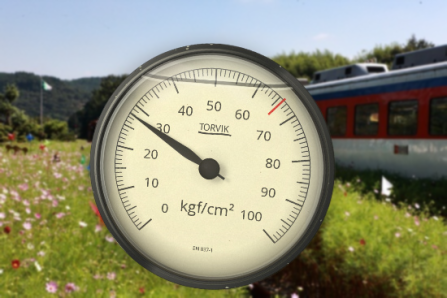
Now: 28
